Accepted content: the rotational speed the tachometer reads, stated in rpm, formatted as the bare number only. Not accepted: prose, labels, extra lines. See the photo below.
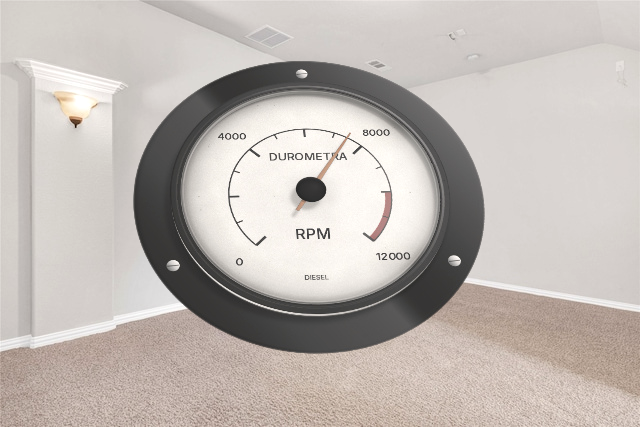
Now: 7500
